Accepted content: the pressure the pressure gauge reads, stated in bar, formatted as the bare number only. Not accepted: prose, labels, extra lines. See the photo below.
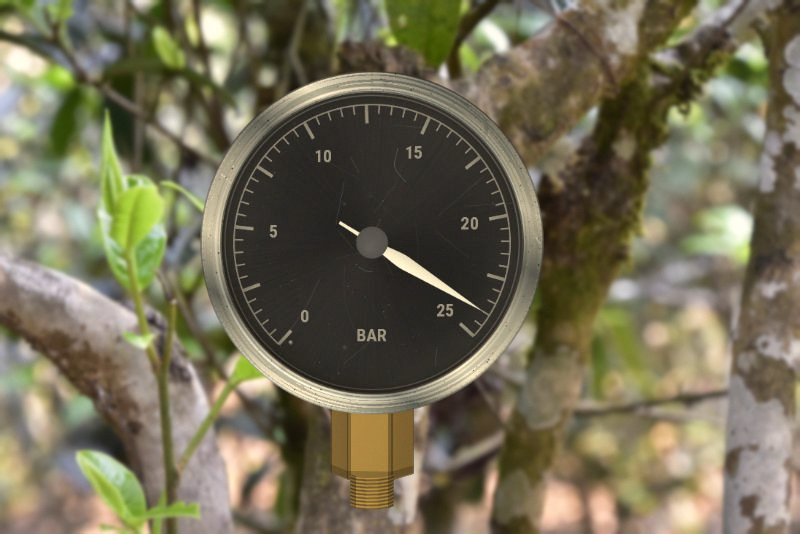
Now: 24
